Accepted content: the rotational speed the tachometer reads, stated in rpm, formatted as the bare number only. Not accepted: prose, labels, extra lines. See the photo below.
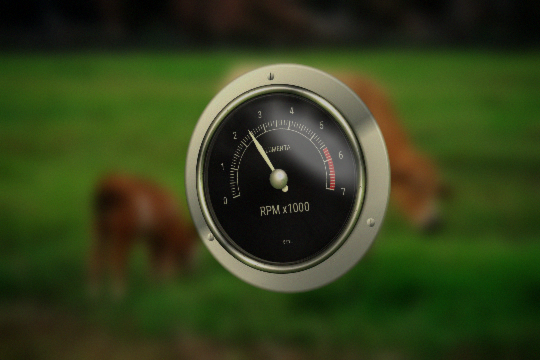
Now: 2500
